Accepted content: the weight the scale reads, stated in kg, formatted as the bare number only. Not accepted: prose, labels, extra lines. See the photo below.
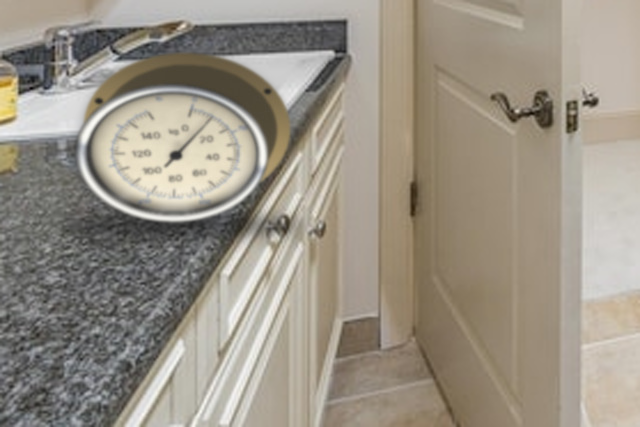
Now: 10
